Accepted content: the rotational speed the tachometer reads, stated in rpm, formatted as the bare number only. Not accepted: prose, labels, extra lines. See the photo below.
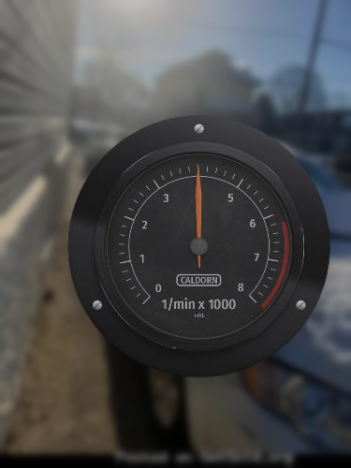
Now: 4000
